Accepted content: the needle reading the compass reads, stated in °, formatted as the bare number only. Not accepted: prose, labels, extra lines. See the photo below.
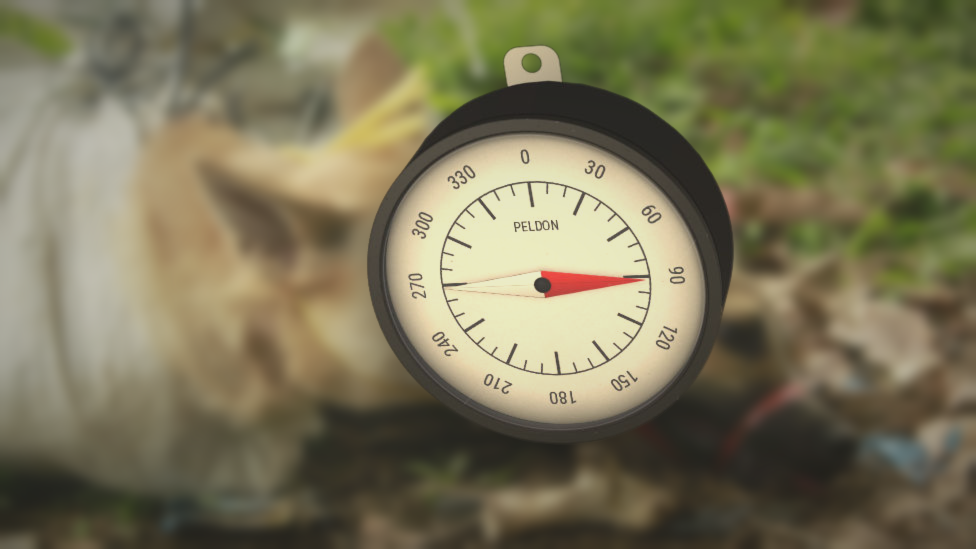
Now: 90
